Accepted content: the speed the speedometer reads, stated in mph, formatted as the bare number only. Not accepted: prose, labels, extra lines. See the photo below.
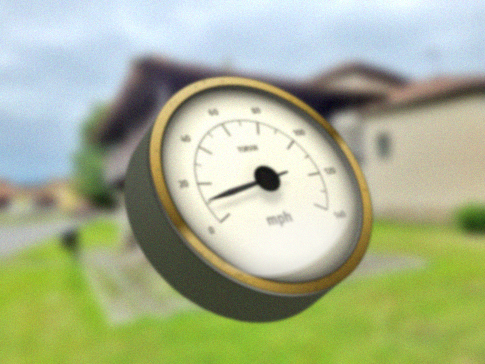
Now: 10
